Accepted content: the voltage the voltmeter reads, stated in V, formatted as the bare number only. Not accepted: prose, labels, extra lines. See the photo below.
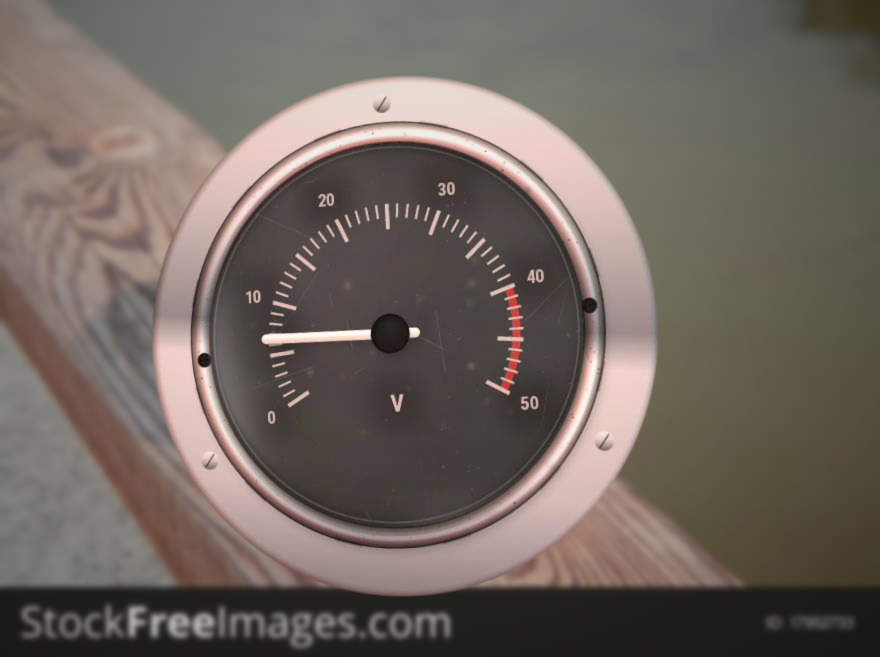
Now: 6.5
